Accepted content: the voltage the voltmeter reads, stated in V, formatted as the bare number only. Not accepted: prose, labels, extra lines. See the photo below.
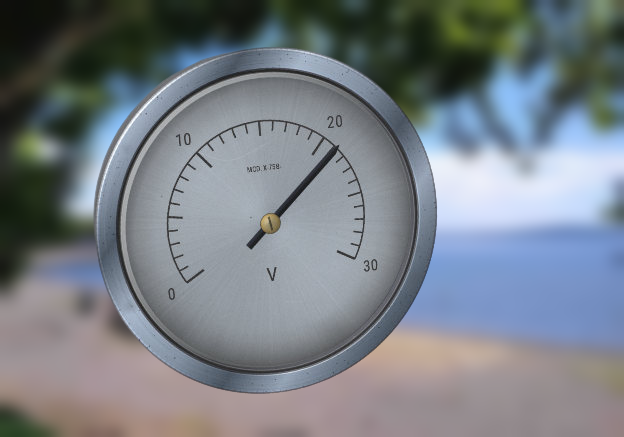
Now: 21
